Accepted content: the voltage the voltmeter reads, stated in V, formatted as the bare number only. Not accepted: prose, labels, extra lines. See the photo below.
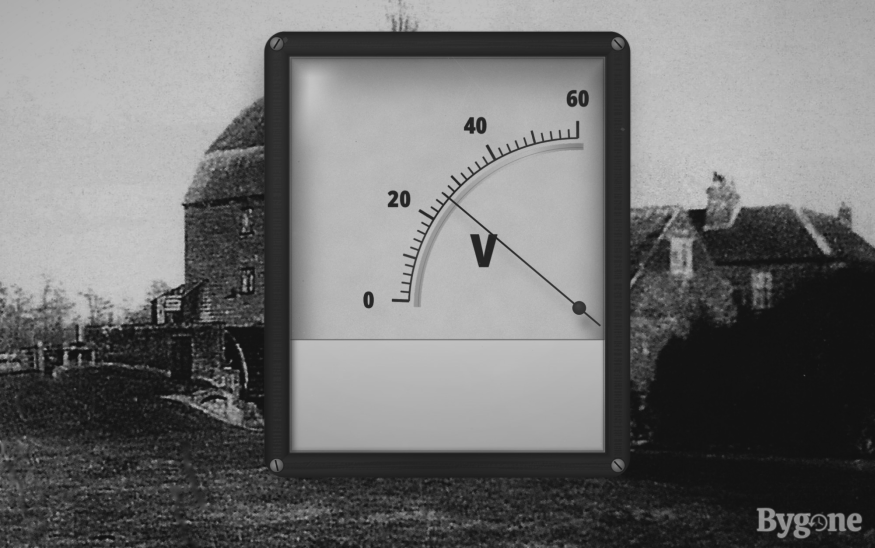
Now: 26
